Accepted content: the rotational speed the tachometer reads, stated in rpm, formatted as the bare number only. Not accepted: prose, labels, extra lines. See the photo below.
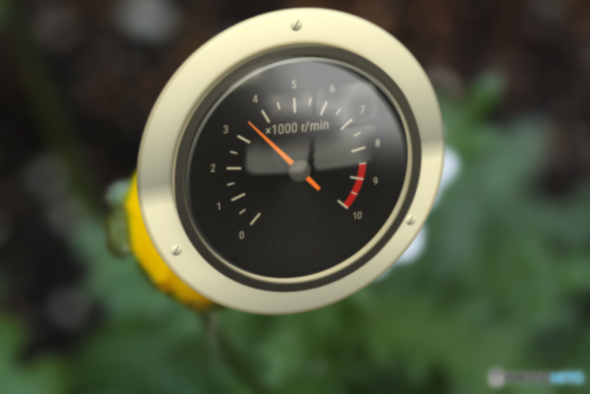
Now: 3500
